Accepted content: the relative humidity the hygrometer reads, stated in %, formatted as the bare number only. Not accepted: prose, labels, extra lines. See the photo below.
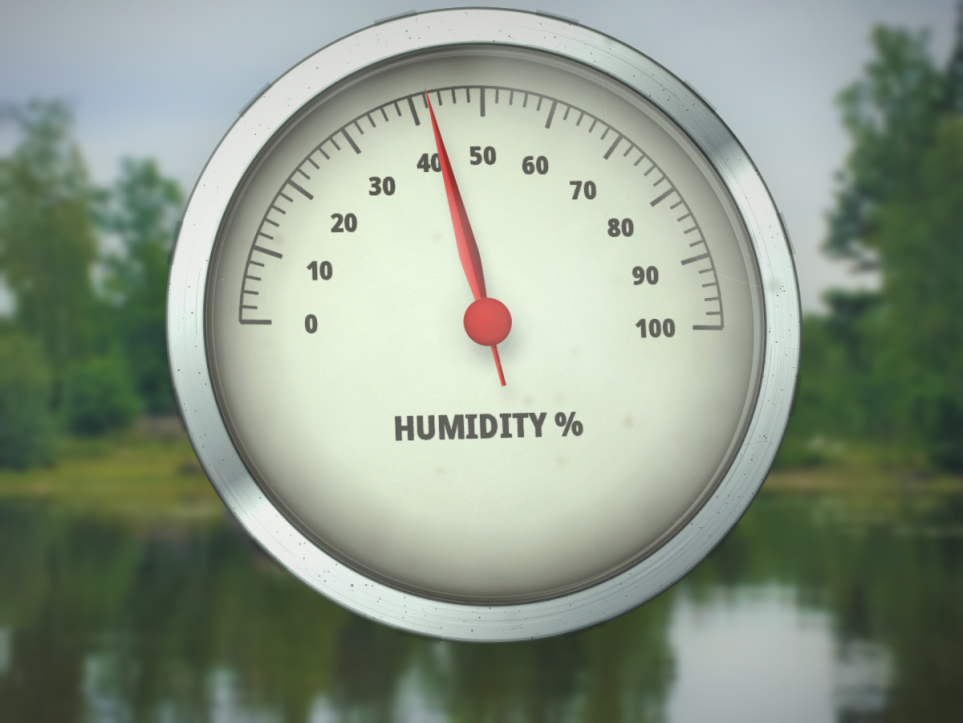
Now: 42
